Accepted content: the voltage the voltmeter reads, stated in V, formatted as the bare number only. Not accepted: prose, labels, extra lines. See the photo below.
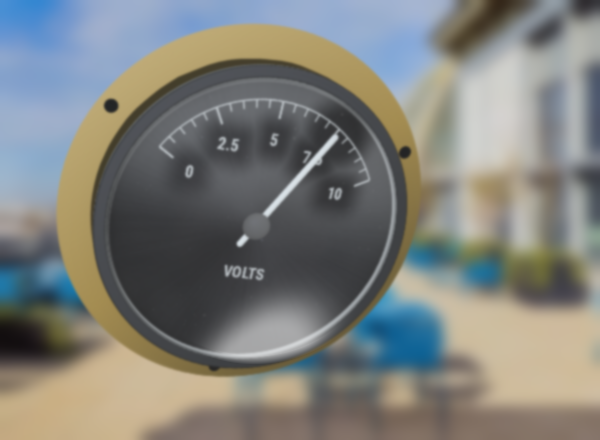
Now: 7.5
